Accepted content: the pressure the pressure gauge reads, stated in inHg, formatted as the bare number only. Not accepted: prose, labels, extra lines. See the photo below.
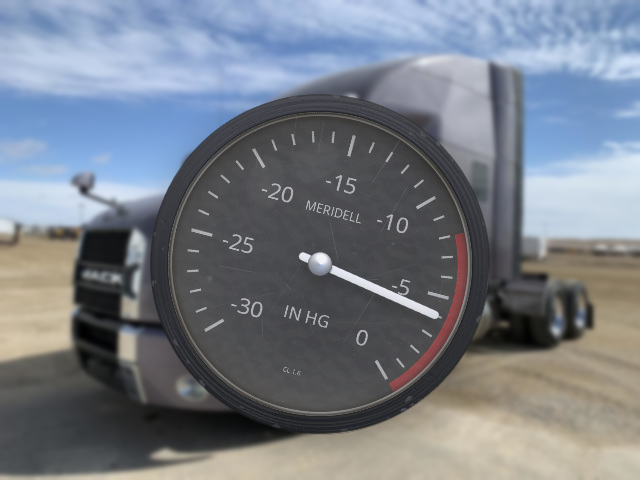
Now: -4
